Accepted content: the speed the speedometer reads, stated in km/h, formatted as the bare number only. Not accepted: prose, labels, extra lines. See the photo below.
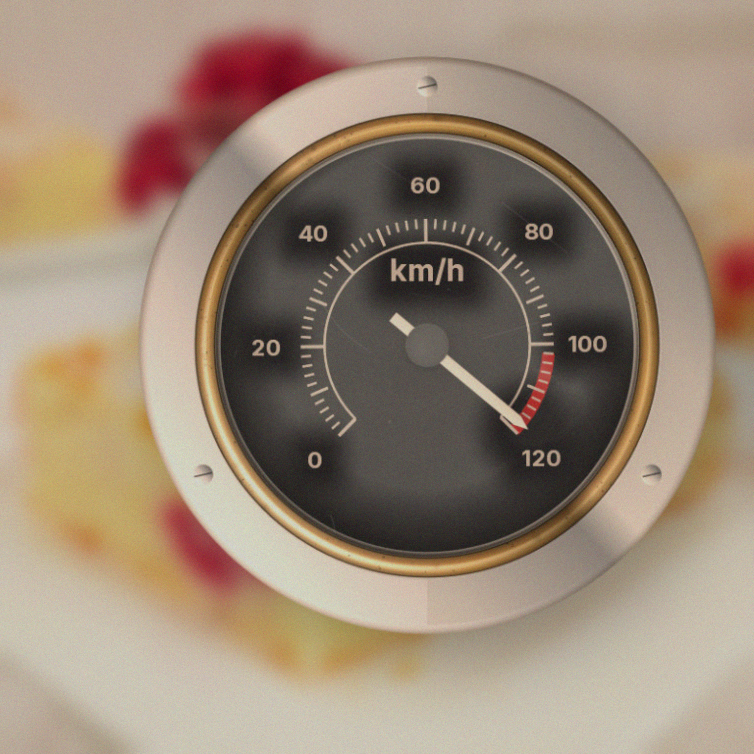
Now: 118
